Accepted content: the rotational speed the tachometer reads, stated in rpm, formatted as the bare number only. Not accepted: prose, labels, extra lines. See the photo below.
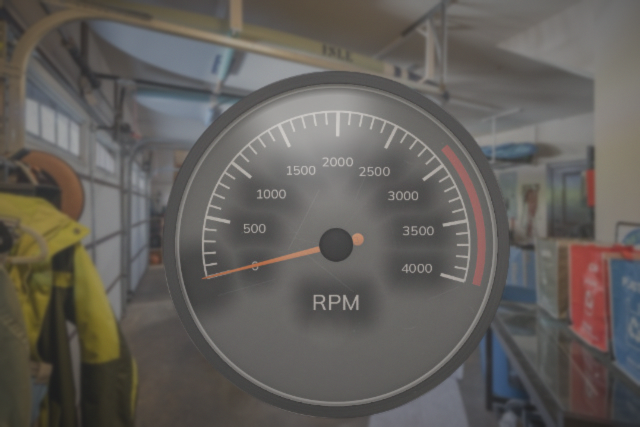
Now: 0
